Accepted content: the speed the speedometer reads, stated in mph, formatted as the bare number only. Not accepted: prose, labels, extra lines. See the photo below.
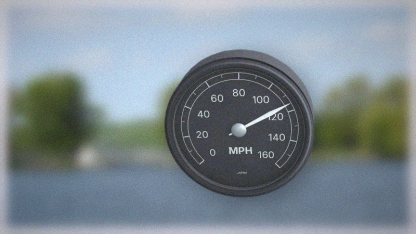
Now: 115
